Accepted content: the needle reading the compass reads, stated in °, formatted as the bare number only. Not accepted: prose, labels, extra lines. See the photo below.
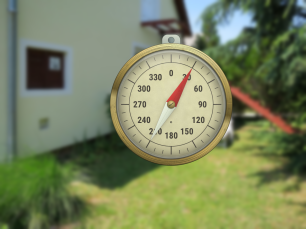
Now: 30
